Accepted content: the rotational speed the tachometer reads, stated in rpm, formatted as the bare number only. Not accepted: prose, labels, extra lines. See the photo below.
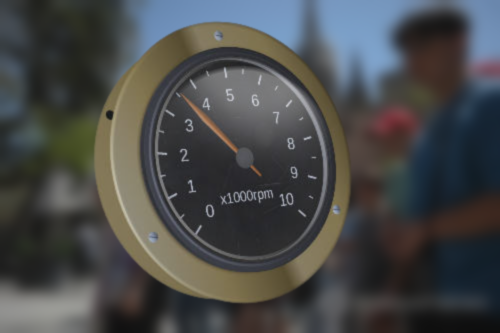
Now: 3500
